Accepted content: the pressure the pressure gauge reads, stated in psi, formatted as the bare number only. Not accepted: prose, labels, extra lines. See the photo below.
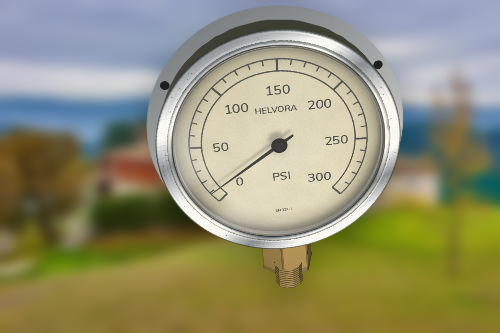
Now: 10
